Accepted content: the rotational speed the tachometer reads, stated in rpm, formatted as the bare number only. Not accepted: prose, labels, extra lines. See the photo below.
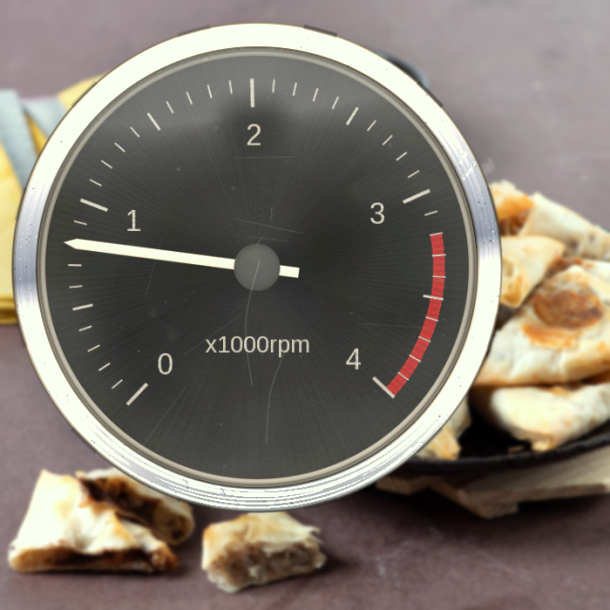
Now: 800
